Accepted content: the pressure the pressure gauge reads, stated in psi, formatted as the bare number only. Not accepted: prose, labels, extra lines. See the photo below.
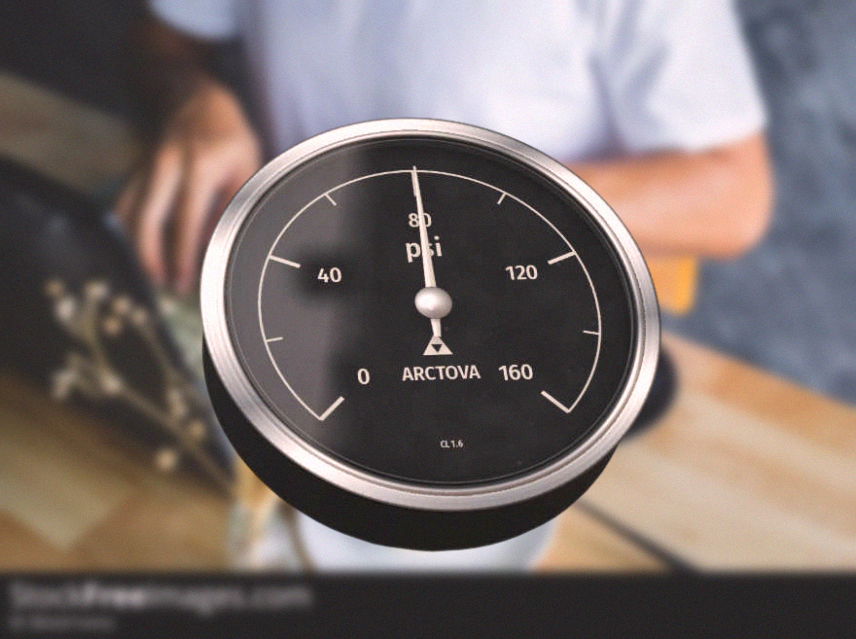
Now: 80
